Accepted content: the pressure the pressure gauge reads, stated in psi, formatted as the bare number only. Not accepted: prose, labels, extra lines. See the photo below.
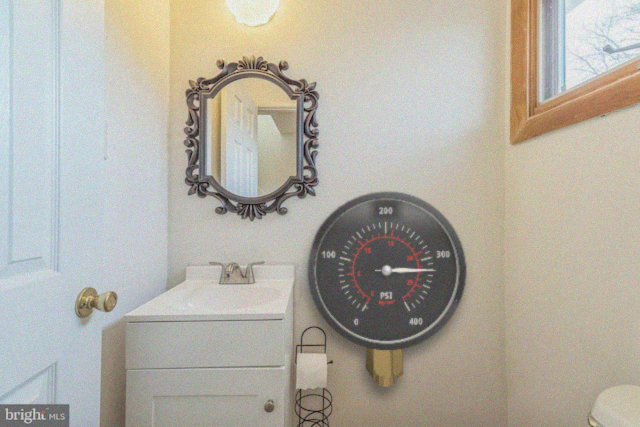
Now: 320
